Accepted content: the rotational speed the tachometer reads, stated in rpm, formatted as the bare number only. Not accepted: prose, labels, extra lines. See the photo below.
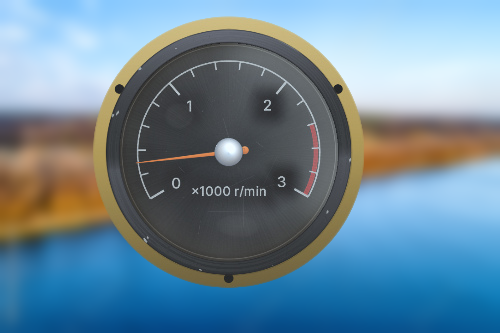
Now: 300
